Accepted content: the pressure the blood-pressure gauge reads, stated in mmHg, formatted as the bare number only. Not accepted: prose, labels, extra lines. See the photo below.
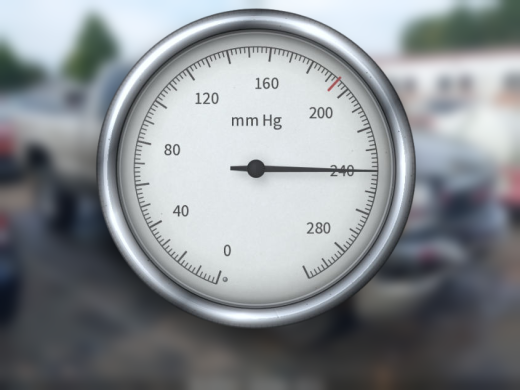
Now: 240
